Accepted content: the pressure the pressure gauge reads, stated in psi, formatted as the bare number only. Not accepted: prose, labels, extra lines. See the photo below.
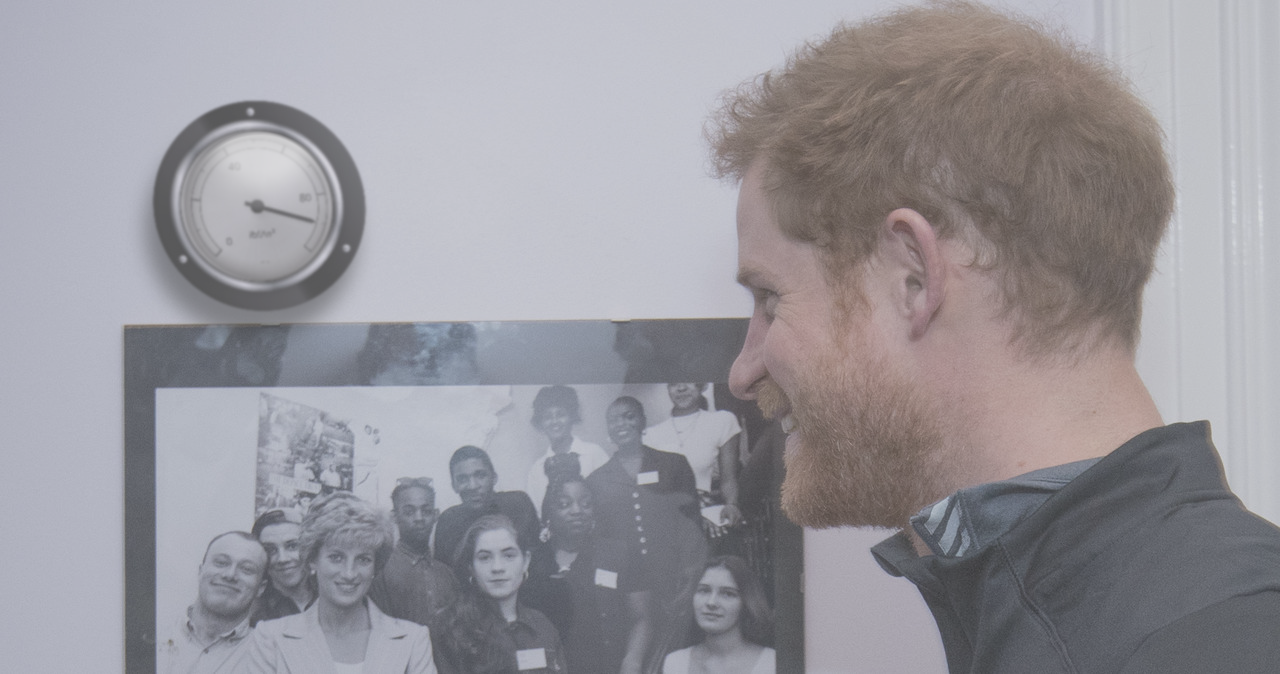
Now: 90
